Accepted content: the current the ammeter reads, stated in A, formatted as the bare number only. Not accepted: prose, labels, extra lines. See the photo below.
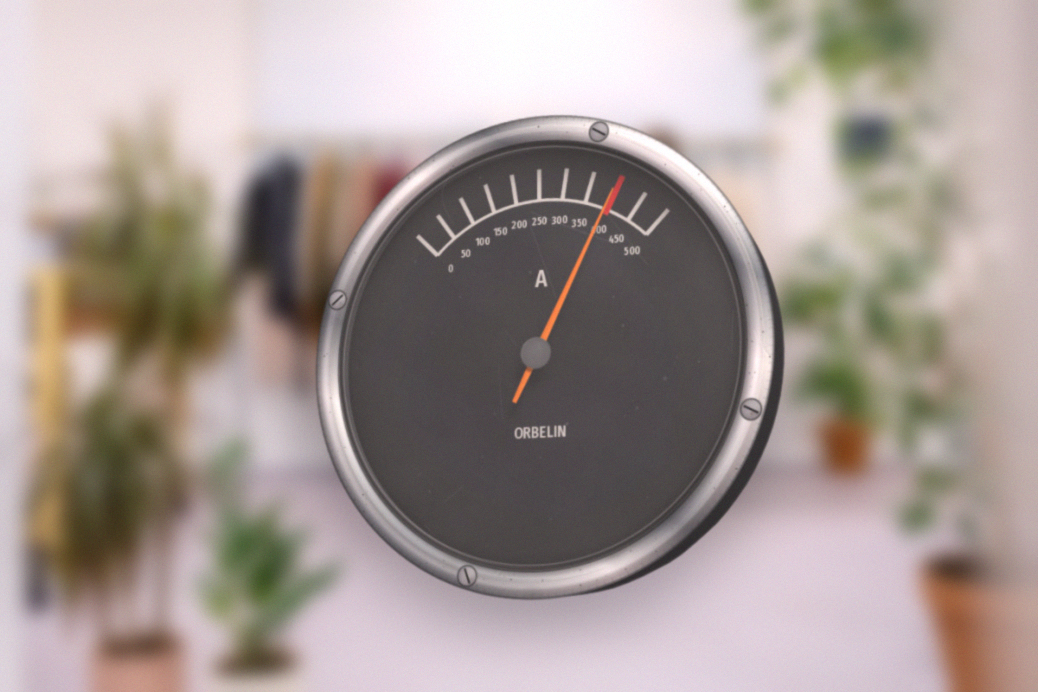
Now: 400
